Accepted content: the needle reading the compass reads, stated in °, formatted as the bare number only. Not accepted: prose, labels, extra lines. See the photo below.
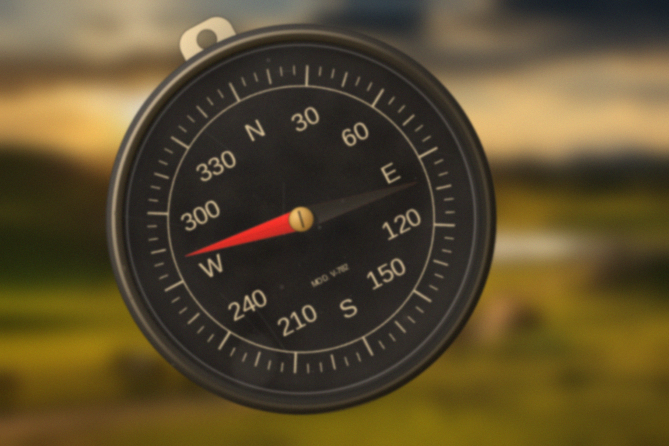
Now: 280
